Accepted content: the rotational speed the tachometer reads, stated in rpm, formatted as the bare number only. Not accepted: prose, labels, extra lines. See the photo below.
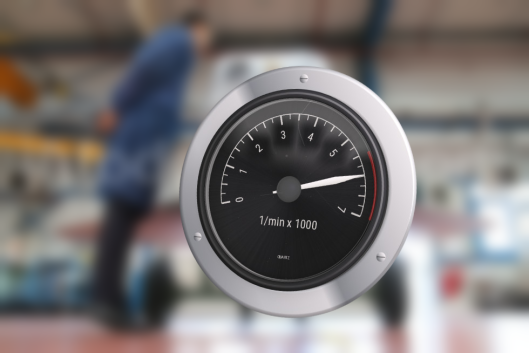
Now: 6000
